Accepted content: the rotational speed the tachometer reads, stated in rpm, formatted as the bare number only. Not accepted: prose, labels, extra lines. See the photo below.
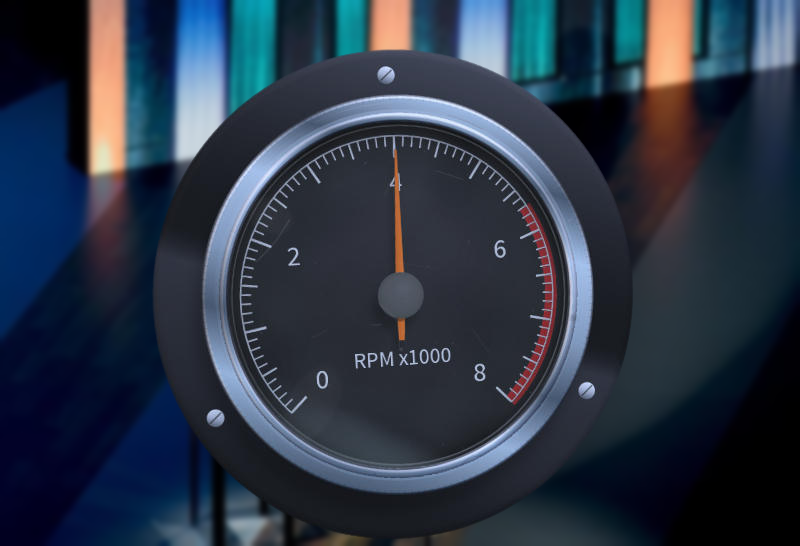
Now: 4000
